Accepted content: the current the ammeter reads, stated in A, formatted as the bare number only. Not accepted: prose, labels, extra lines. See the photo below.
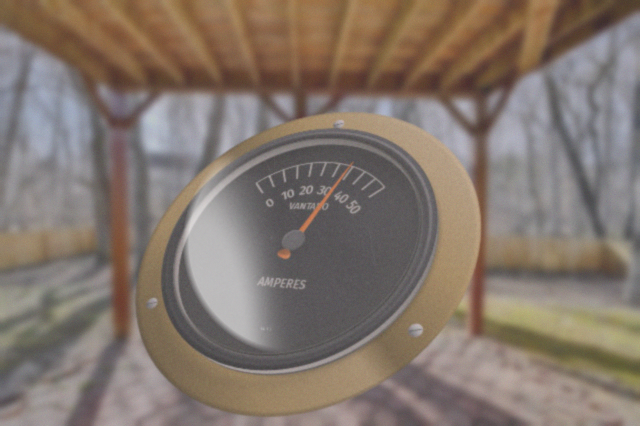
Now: 35
